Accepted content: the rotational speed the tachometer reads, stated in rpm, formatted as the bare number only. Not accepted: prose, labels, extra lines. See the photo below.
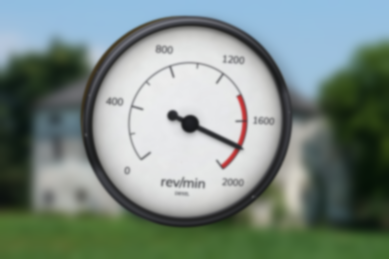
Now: 1800
